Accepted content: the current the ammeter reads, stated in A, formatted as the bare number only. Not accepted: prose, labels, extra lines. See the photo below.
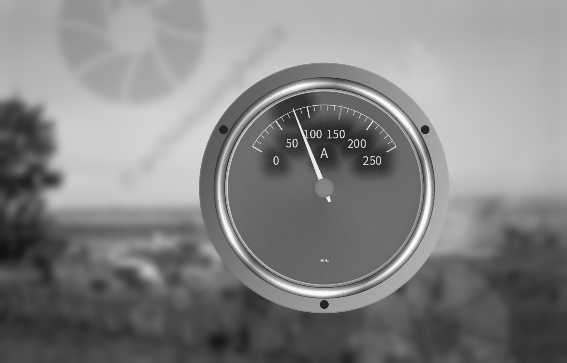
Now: 80
